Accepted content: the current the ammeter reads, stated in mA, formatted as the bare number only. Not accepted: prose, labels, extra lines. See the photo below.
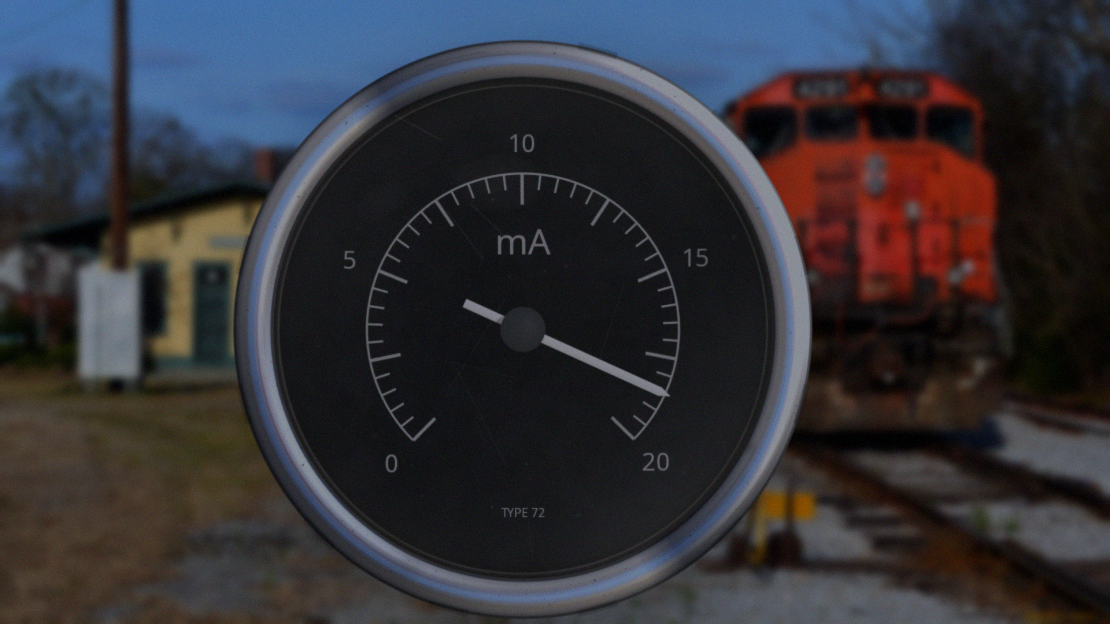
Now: 18.5
